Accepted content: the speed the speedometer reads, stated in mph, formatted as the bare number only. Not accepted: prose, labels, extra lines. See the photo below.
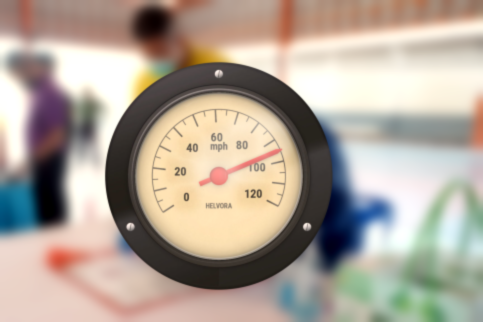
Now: 95
